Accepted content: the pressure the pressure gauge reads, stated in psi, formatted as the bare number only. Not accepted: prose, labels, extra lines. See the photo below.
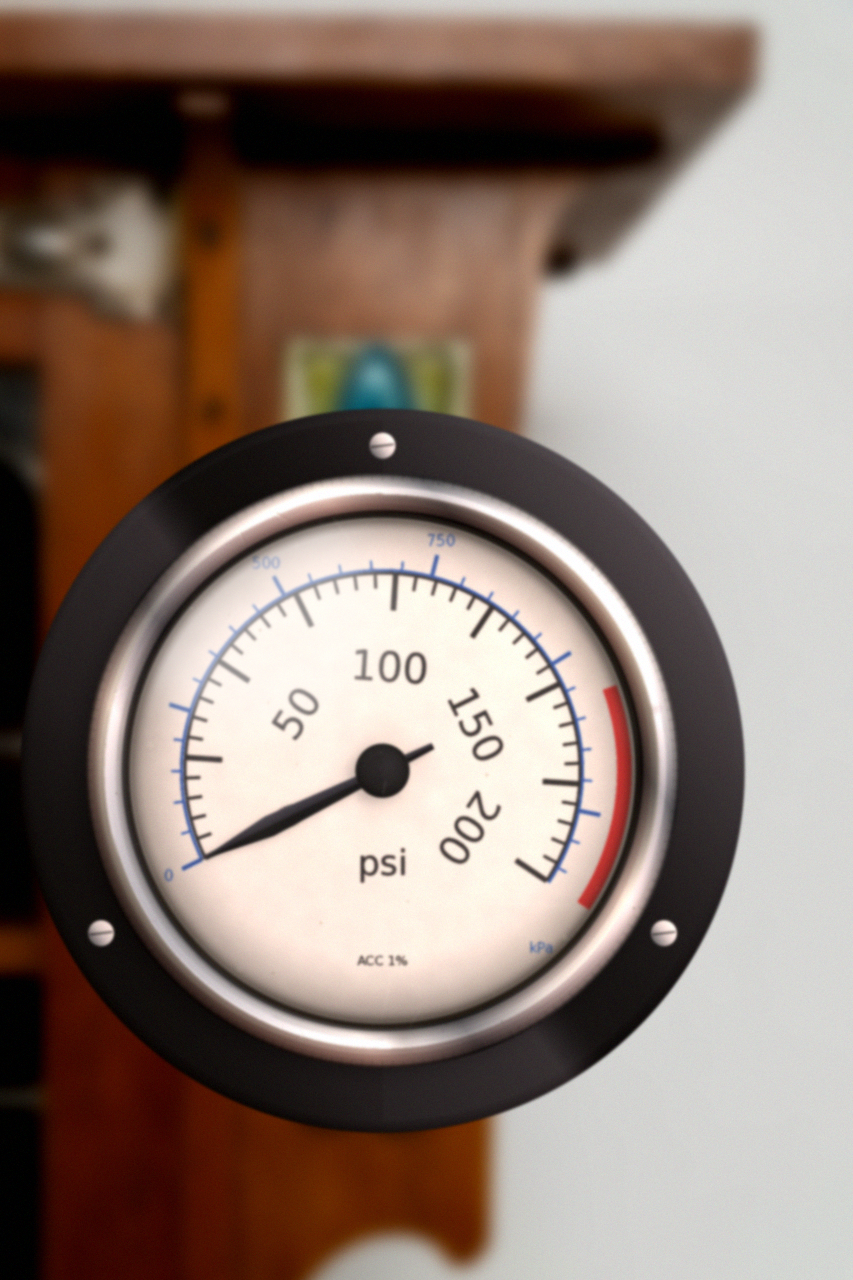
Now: 0
